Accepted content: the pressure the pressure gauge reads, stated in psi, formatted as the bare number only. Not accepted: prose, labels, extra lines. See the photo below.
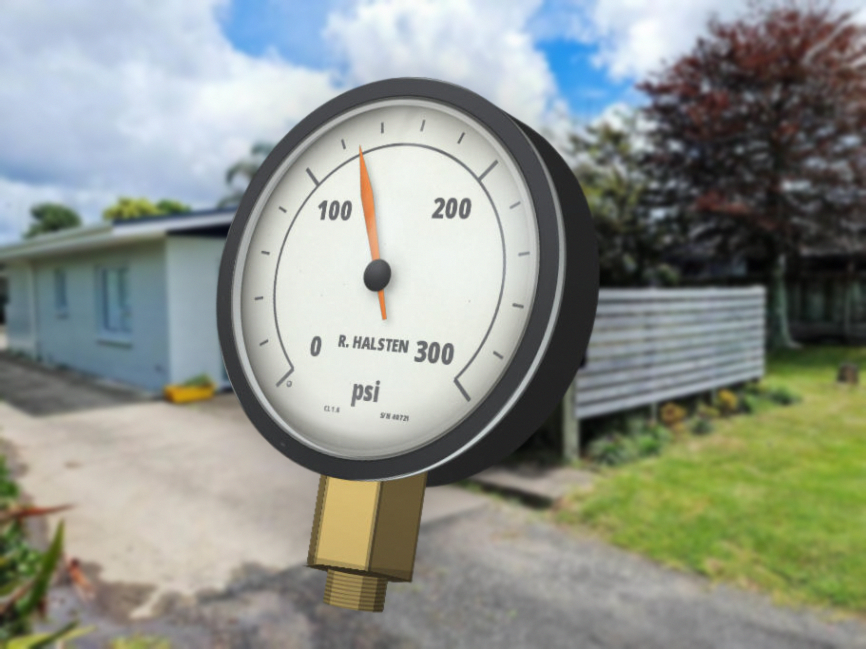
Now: 130
